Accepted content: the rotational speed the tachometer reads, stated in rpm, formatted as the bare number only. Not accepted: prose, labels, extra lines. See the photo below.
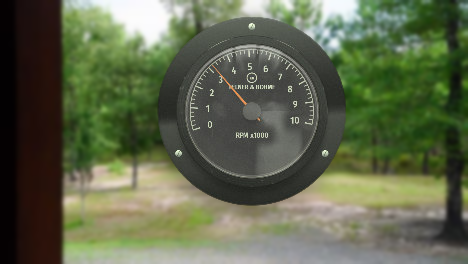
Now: 3200
